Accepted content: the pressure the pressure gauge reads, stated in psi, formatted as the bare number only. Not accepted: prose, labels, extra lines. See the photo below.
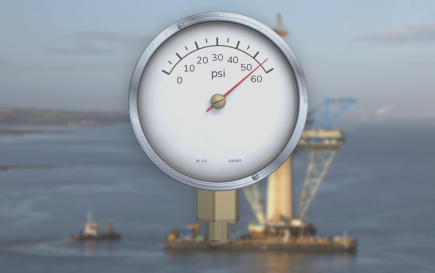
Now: 55
